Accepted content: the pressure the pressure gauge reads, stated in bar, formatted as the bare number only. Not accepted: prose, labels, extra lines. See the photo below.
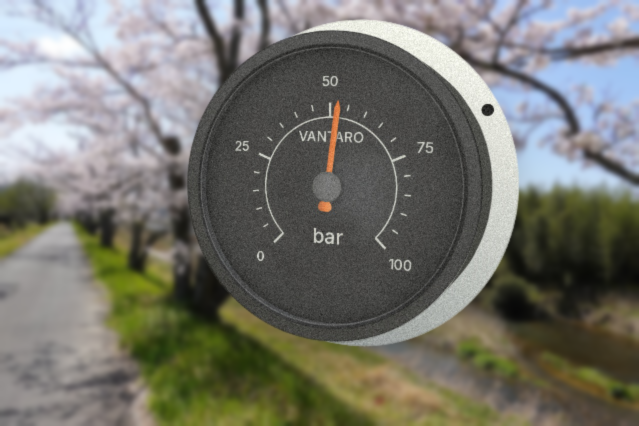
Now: 52.5
